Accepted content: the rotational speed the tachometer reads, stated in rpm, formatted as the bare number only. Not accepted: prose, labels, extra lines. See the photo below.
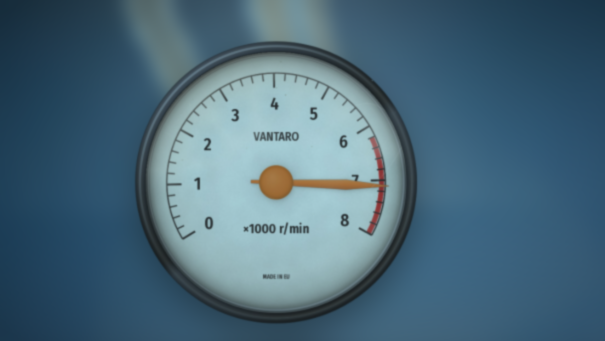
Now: 7100
